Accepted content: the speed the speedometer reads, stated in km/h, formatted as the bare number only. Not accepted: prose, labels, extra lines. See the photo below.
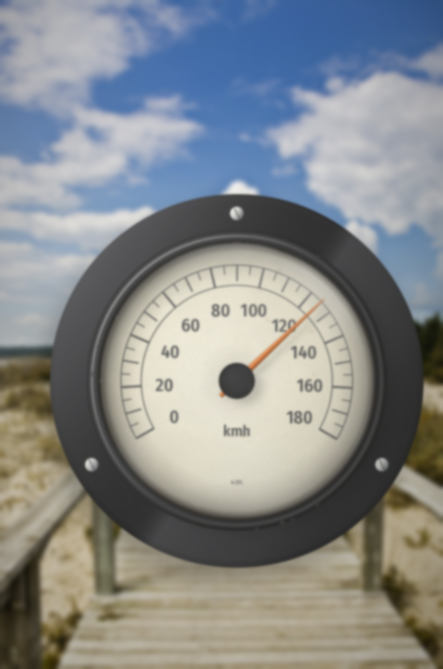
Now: 125
